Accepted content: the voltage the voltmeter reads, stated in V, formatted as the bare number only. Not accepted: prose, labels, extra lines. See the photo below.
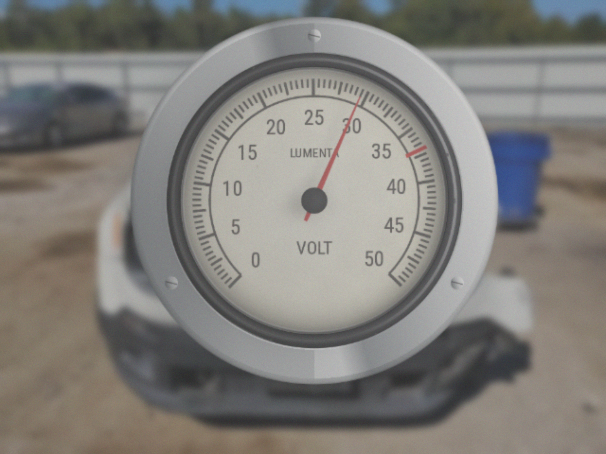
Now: 29.5
